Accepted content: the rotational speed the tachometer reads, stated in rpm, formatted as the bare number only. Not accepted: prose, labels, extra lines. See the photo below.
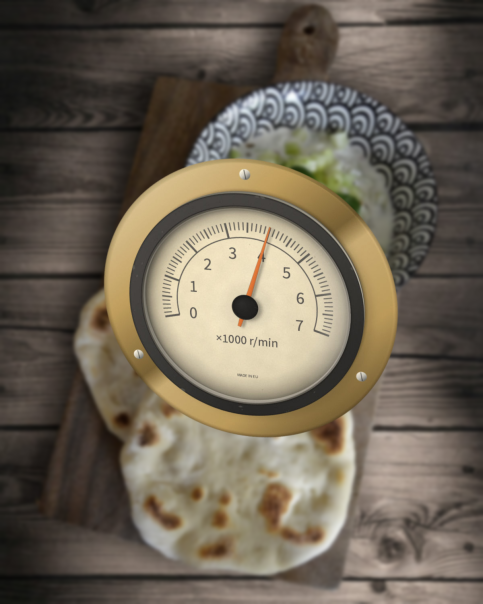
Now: 4000
